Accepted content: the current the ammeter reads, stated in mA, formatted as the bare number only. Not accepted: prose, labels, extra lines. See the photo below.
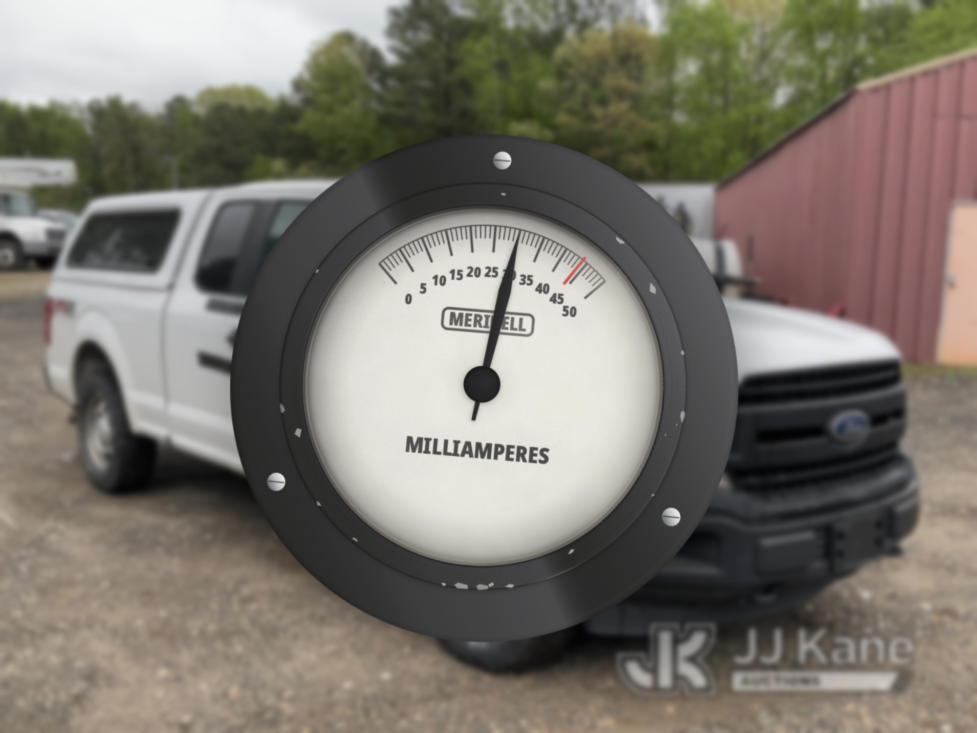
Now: 30
